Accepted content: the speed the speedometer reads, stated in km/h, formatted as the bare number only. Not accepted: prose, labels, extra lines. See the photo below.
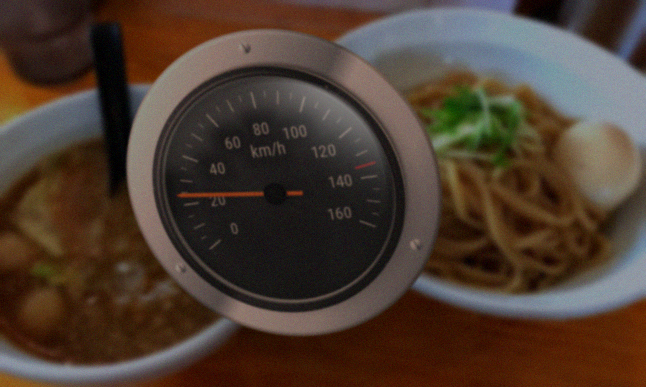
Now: 25
